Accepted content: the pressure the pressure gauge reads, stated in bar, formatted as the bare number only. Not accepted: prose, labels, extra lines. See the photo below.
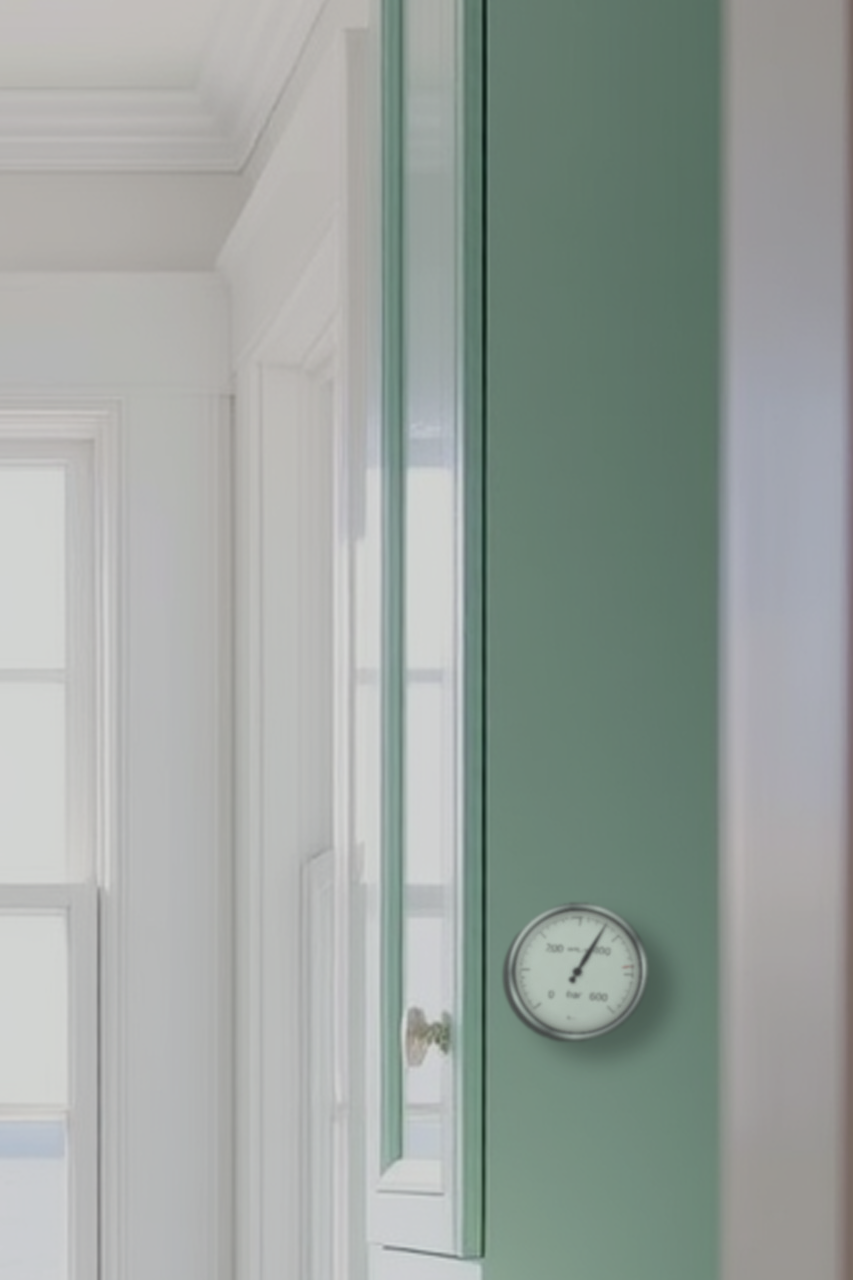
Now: 360
